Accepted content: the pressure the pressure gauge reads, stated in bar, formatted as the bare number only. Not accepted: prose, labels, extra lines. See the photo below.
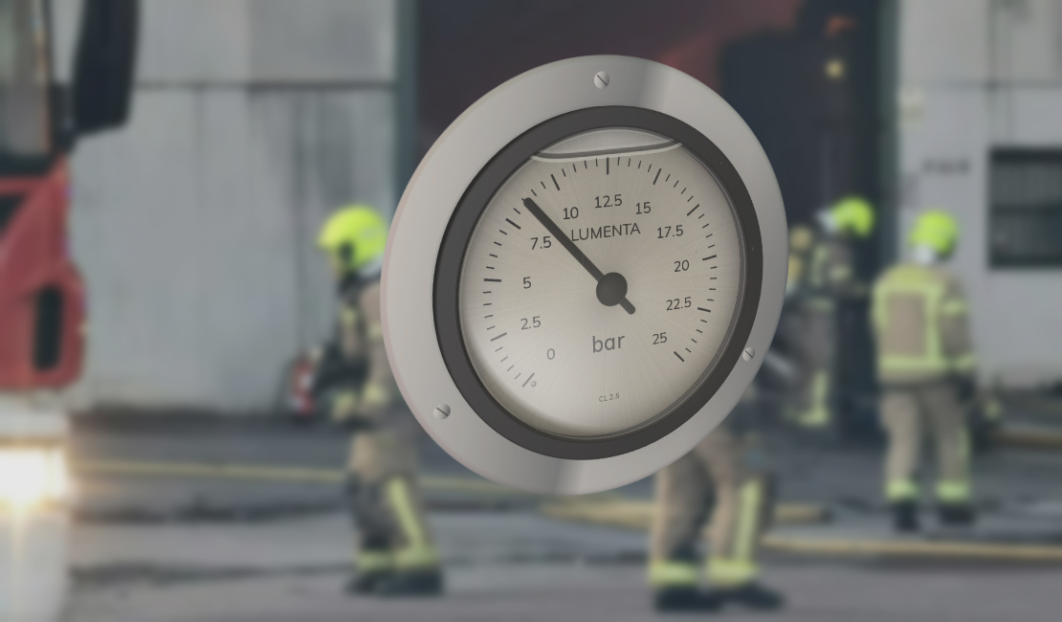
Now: 8.5
